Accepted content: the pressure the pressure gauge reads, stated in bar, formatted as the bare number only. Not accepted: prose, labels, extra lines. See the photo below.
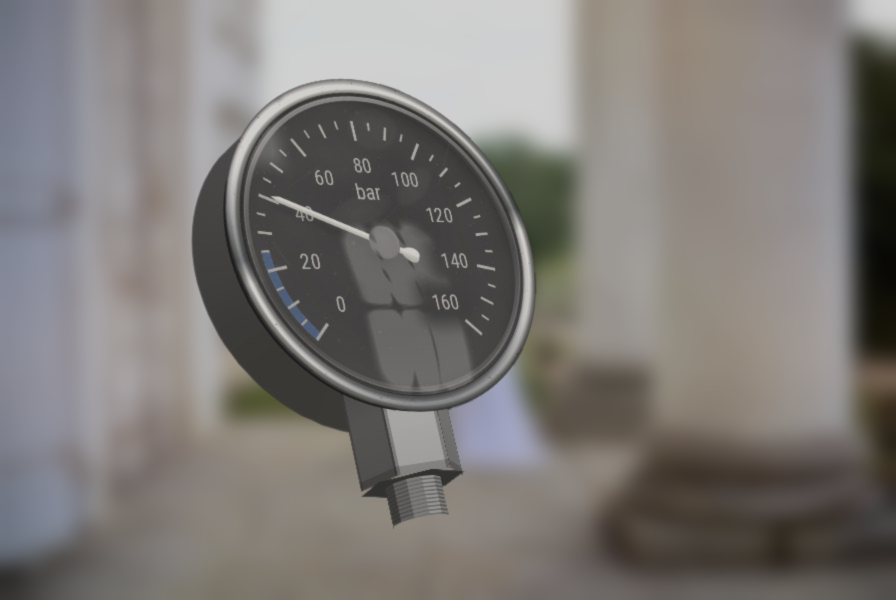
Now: 40
